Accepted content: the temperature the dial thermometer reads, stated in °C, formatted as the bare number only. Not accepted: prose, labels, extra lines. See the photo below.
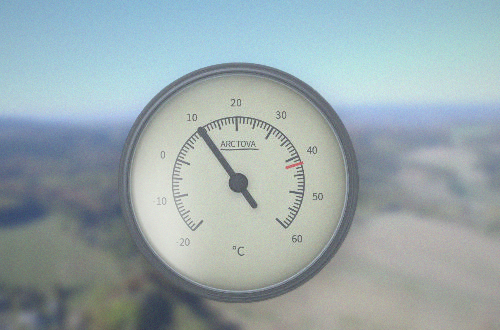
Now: 10
